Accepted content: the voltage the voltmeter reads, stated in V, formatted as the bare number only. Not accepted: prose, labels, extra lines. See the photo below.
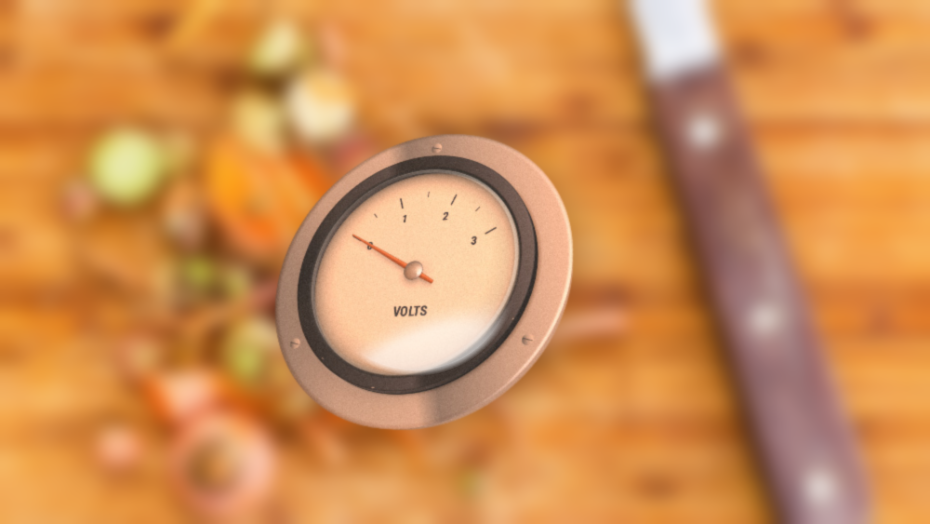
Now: 0
